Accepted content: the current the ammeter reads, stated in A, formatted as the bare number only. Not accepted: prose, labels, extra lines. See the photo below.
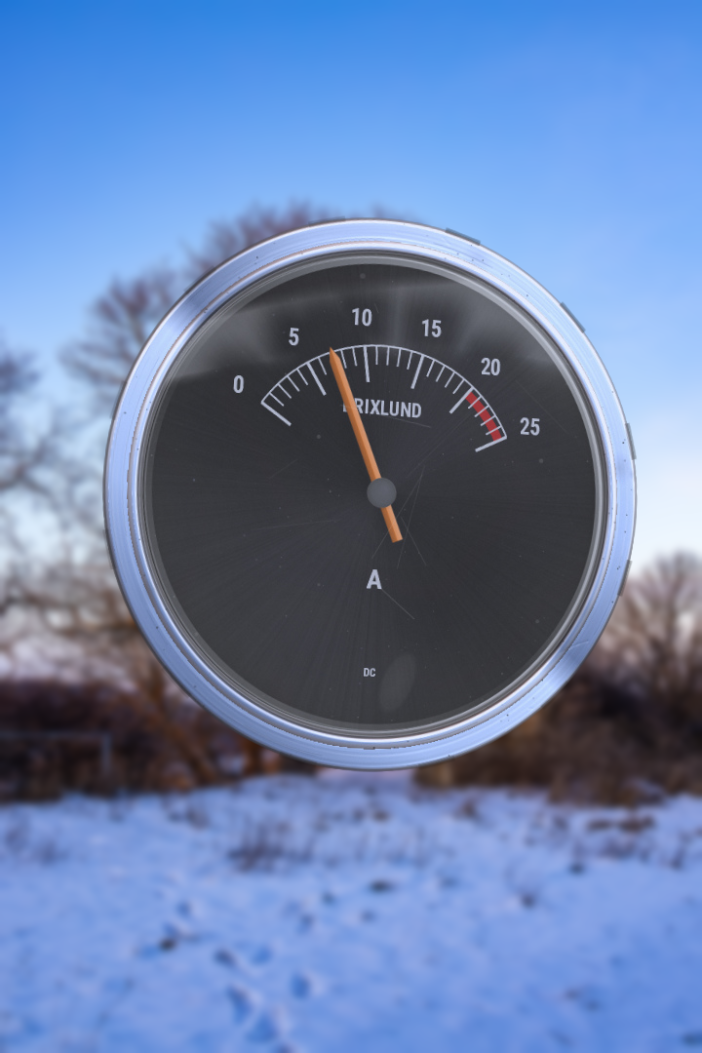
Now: 7
